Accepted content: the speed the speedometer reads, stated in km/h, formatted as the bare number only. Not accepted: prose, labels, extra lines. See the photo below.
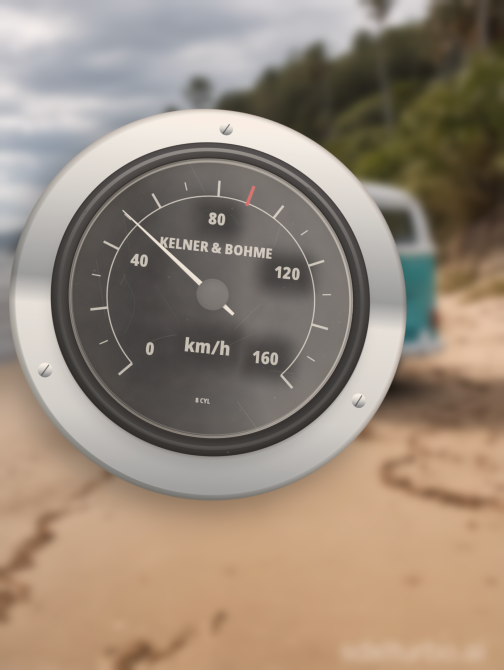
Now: 50
